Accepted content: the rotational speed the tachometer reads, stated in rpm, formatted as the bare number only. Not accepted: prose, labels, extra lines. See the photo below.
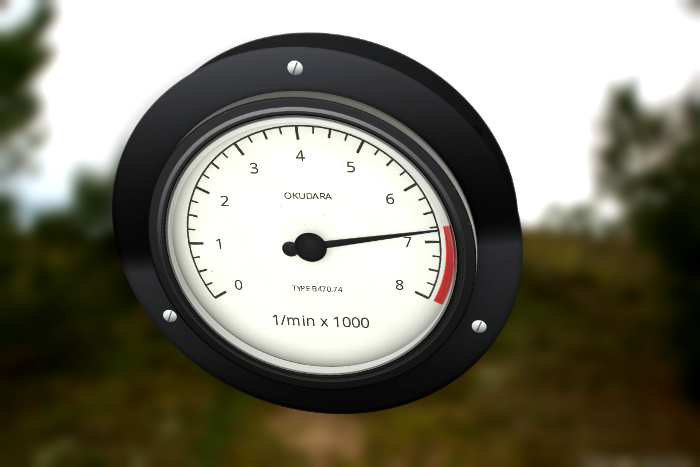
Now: 6750
